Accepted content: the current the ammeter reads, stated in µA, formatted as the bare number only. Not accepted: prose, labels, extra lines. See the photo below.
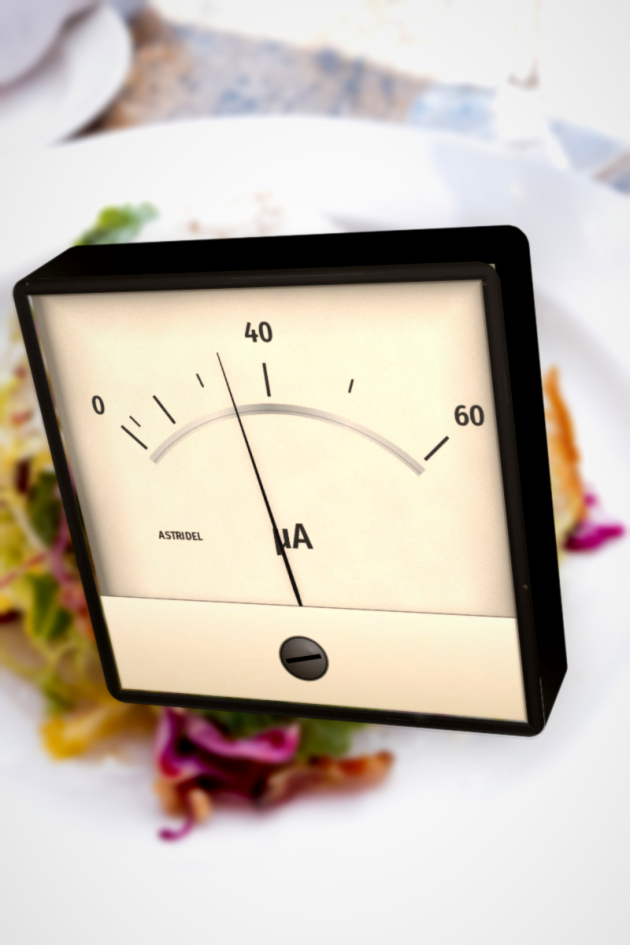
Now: 35
